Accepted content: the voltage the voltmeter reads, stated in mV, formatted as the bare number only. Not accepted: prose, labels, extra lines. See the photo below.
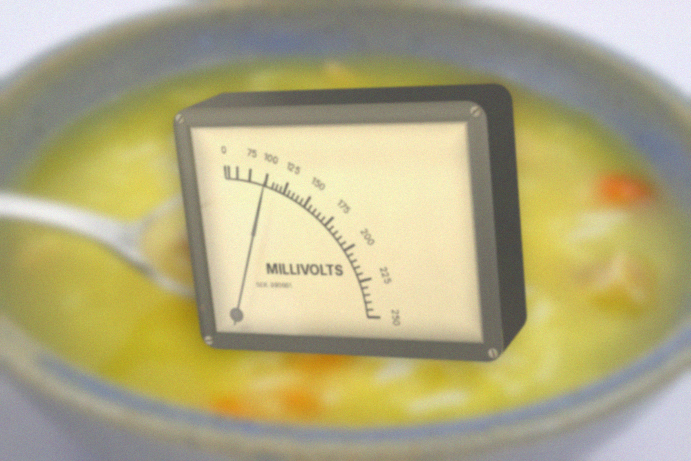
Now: 100
